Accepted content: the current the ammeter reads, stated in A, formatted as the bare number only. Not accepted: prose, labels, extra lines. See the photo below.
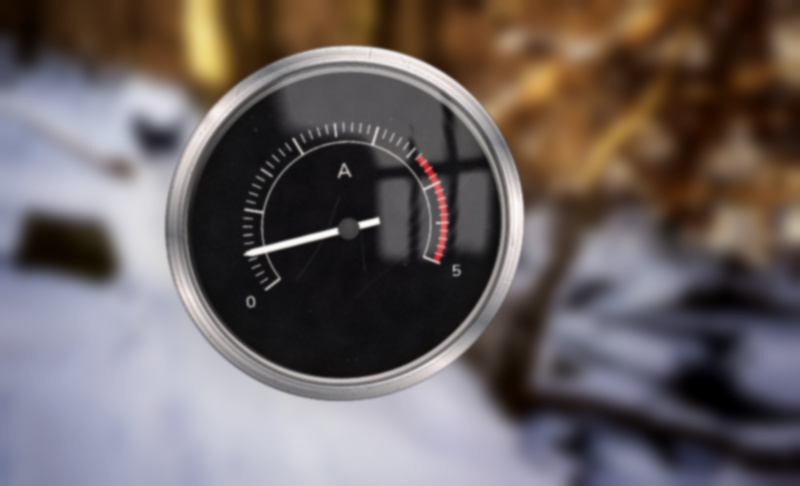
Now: 0.5
